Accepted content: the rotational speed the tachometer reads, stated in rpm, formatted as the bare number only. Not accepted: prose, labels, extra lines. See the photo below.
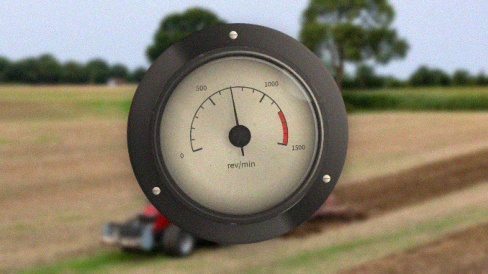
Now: 700
